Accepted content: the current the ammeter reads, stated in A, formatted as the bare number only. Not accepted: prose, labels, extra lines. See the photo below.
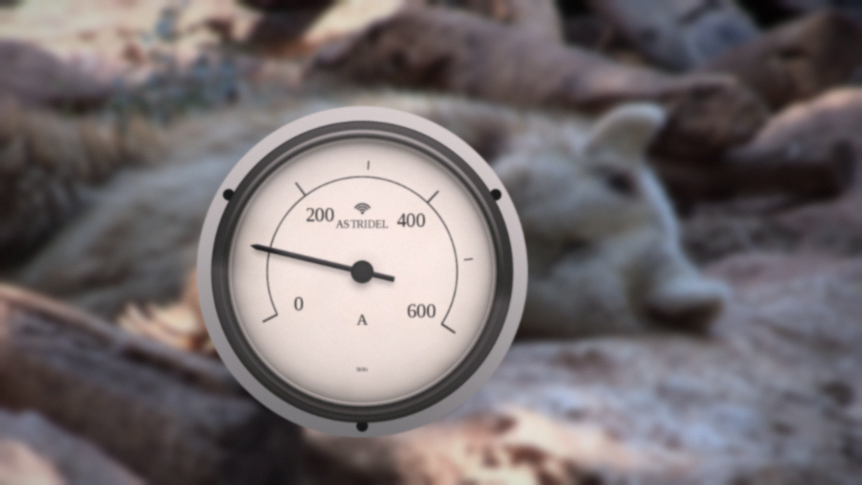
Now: 100
